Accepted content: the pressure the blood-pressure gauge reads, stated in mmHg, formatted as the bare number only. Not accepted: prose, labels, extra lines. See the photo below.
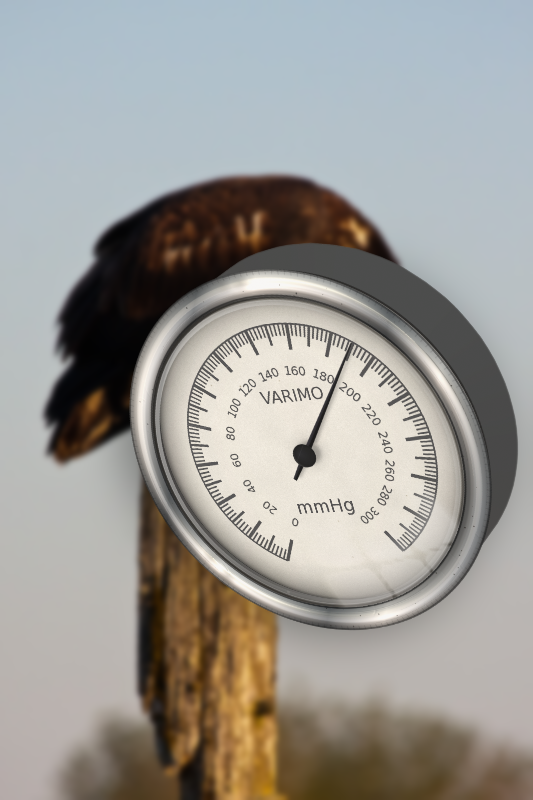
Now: 190
